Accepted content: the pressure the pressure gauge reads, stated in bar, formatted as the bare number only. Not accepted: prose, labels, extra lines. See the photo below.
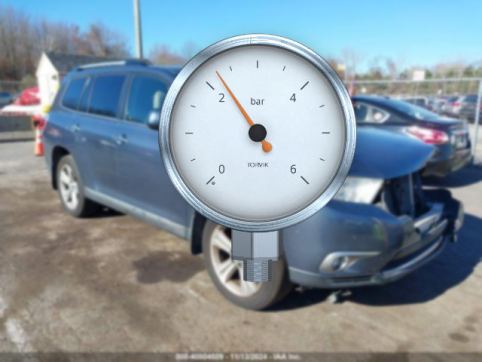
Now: 2.25
